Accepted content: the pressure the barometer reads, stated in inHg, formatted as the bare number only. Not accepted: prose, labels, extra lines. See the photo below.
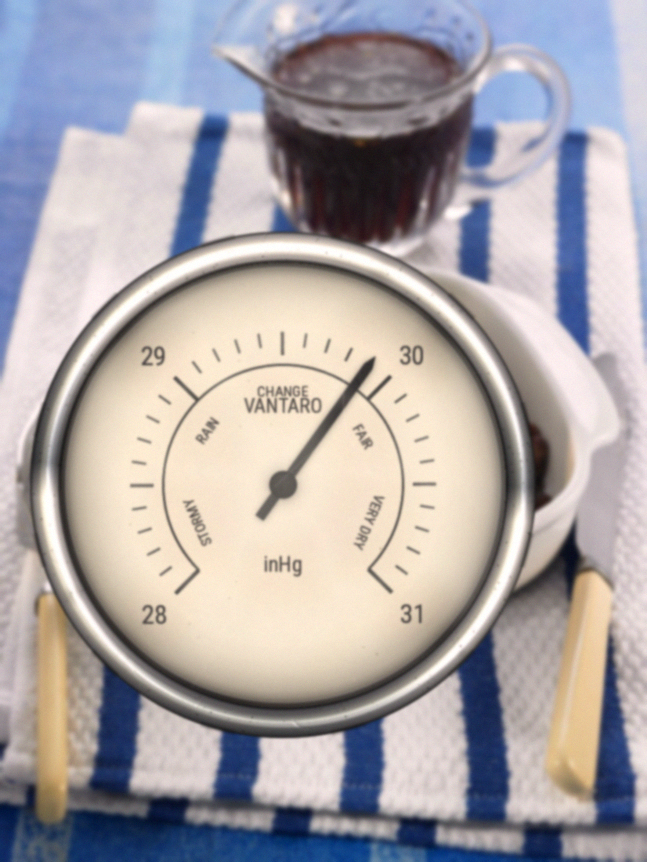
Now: 29.9
